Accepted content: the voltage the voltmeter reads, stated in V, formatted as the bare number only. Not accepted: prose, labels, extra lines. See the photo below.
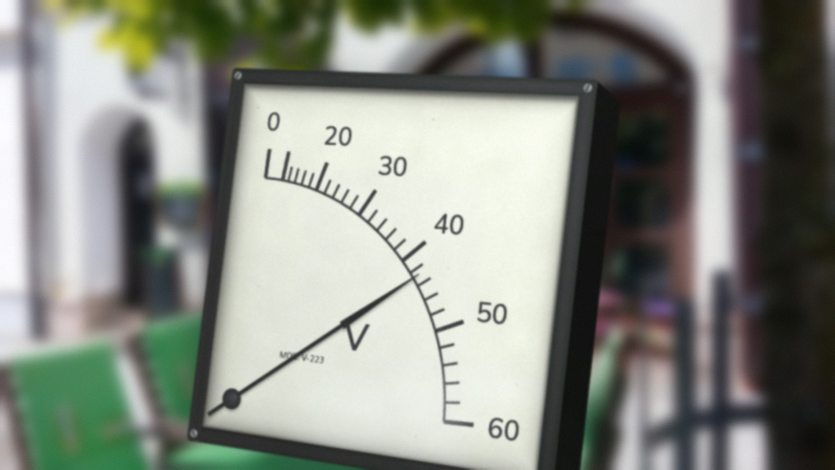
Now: 43
